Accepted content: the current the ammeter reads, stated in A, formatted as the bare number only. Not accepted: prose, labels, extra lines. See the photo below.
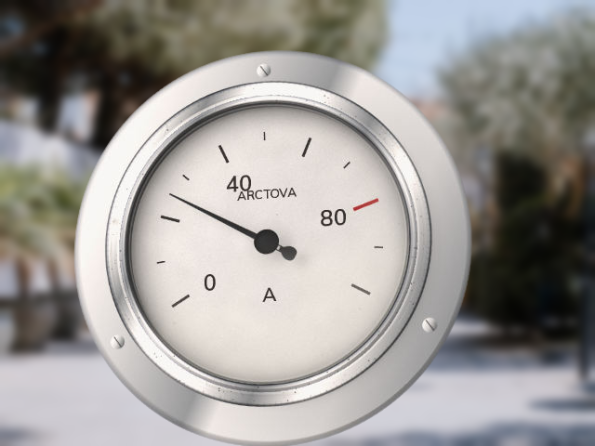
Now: 25
